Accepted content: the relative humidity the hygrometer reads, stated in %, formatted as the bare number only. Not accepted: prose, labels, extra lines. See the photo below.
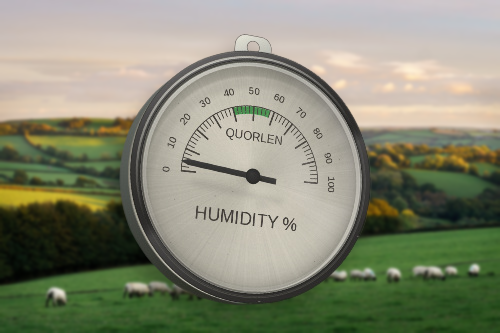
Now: 4
